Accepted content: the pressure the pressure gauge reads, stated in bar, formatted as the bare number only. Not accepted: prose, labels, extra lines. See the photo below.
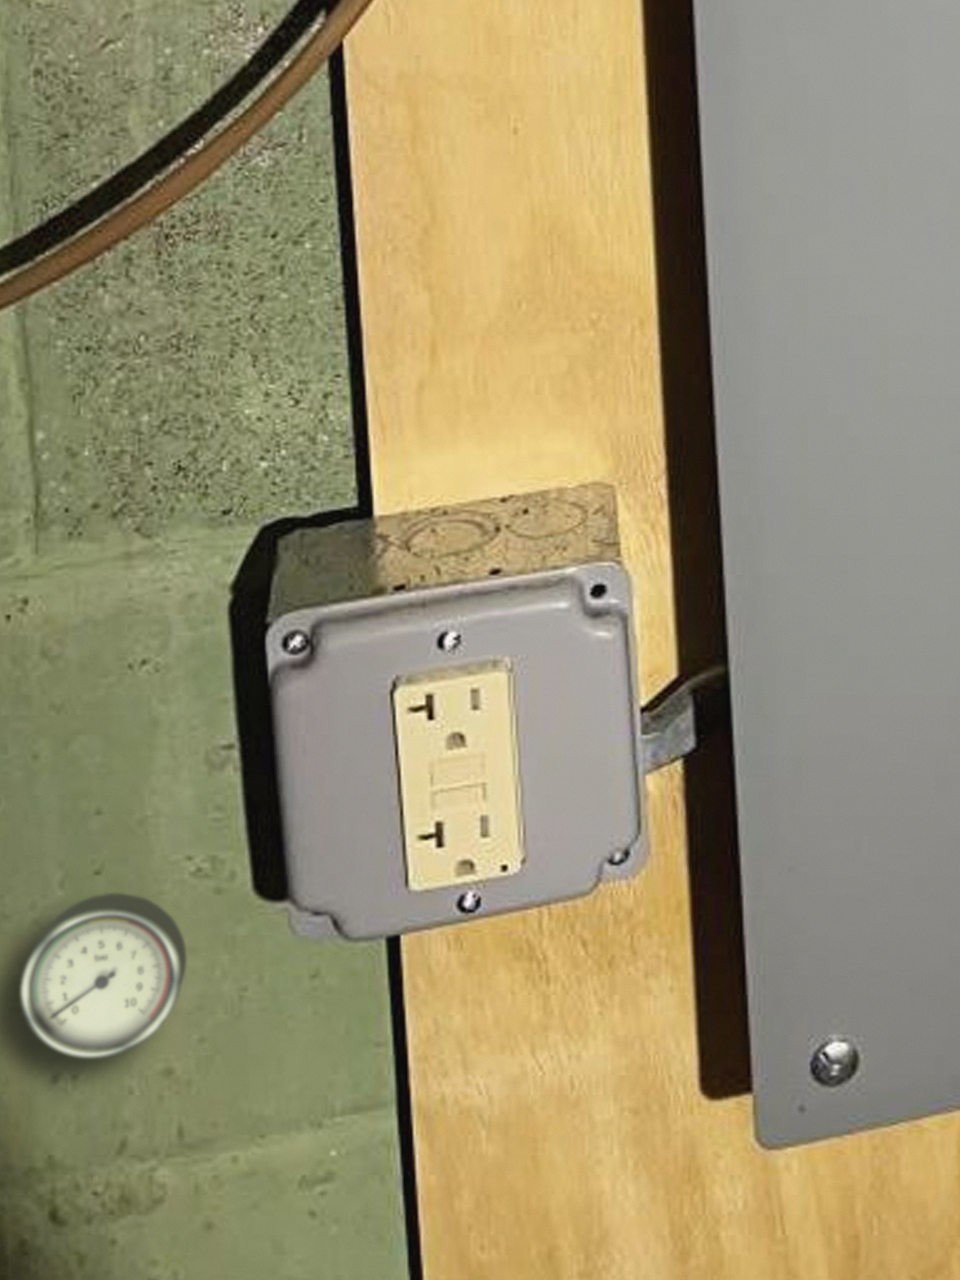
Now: 0.5
